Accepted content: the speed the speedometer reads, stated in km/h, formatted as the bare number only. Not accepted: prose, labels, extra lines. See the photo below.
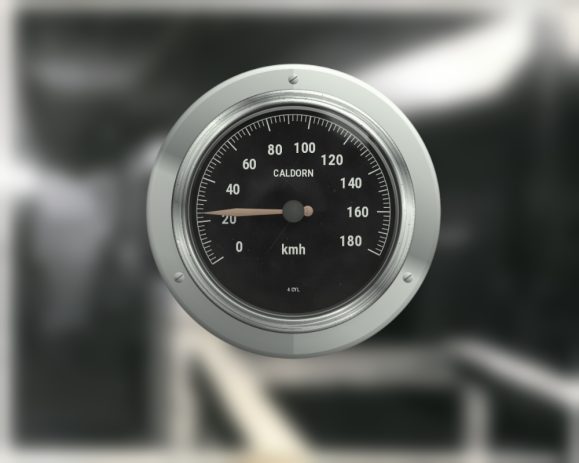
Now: 24
